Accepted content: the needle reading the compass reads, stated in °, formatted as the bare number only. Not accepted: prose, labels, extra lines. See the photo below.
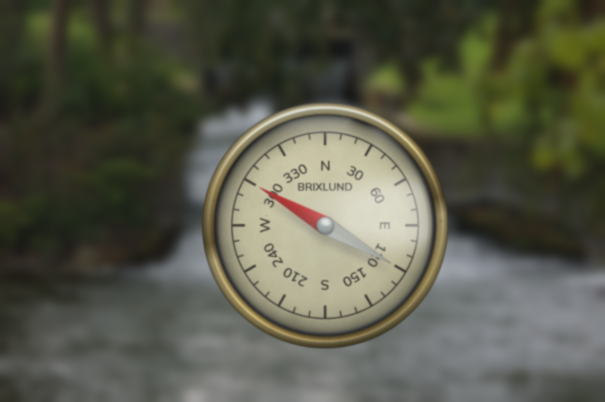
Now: 300
